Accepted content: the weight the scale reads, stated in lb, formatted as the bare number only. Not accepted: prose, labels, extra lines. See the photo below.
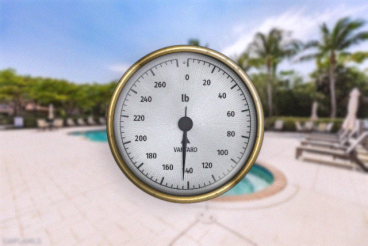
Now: 144
